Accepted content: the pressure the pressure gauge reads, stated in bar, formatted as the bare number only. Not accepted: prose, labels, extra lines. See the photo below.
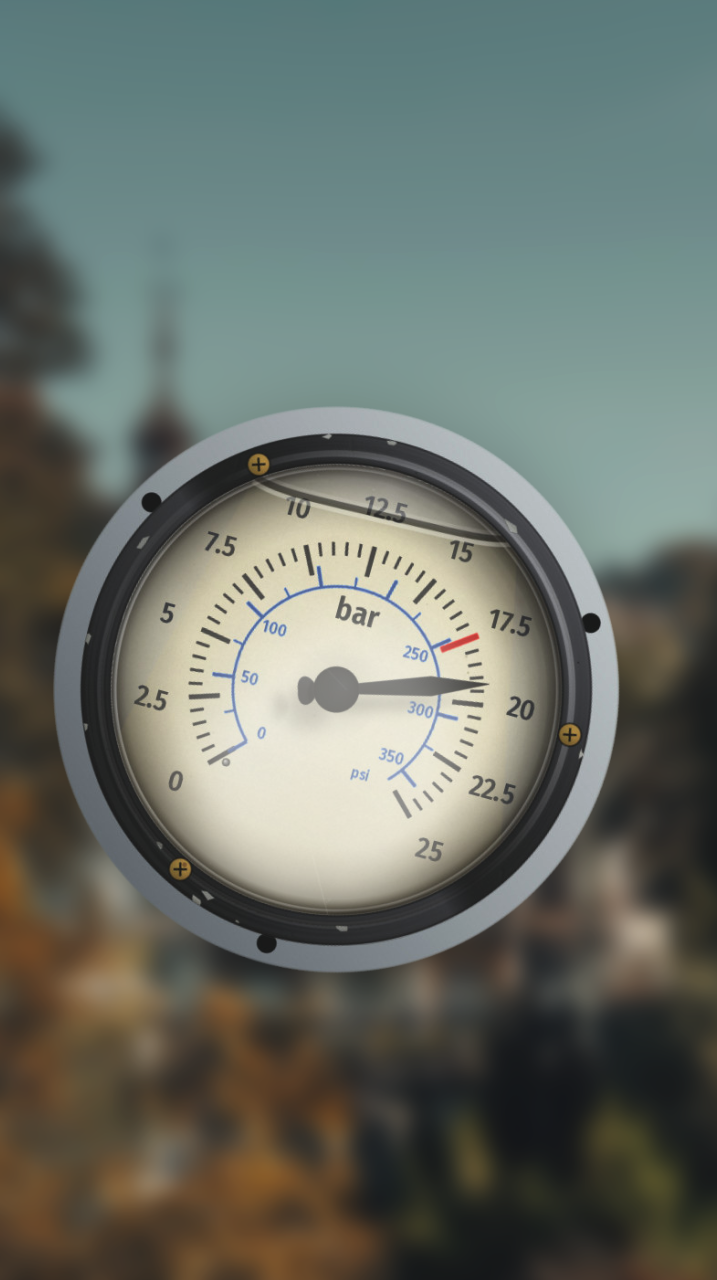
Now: 19.25
